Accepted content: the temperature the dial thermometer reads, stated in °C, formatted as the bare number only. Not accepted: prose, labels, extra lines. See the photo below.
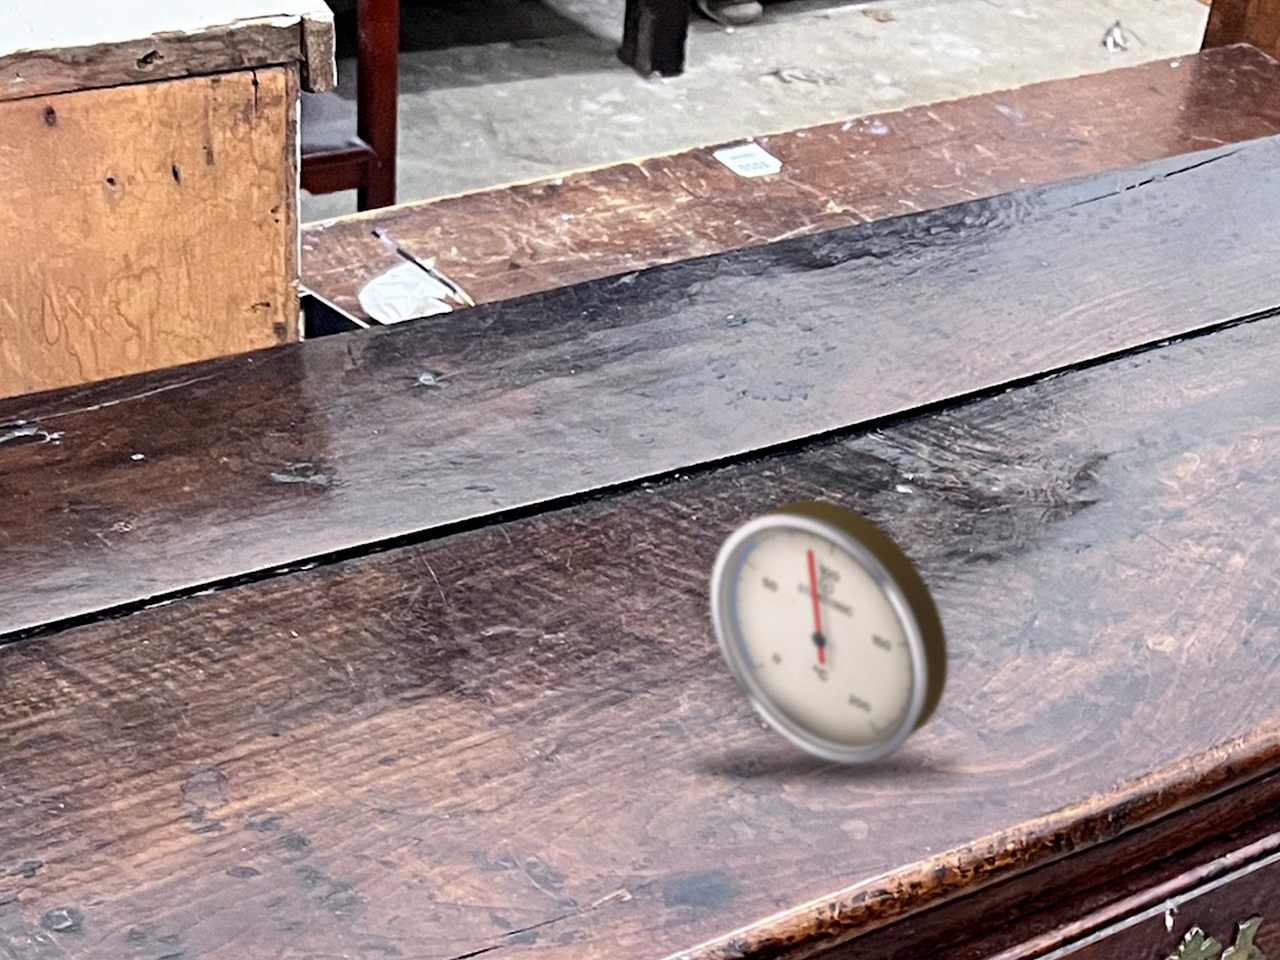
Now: 90
